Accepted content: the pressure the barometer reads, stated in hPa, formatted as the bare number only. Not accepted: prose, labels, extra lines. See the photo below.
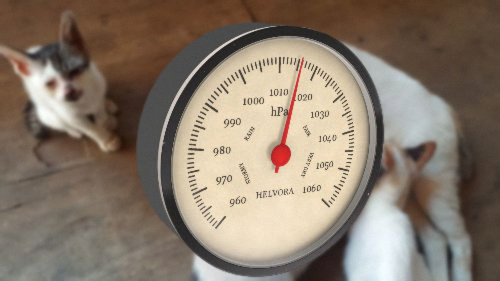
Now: 1015
